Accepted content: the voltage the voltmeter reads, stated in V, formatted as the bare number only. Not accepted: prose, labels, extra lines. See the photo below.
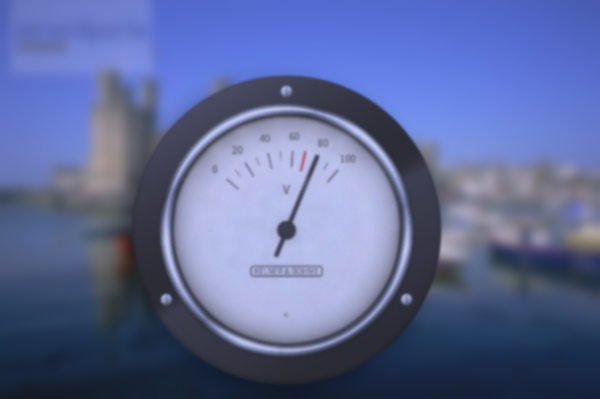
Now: 80
